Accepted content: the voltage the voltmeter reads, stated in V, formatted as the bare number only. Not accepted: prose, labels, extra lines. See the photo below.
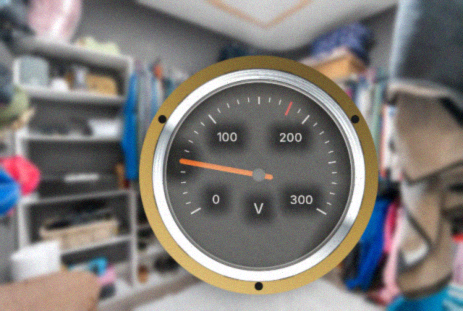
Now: 50
